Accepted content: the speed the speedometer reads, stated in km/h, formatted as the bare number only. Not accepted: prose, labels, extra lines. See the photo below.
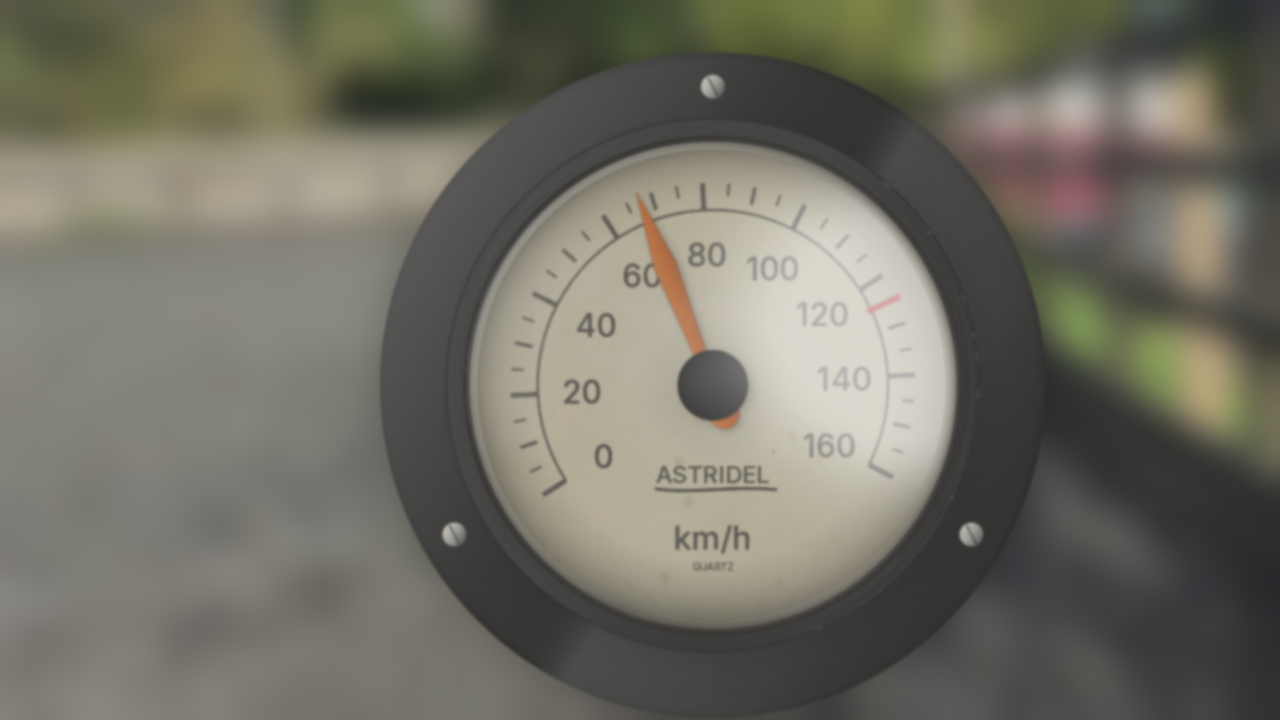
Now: 67.5
